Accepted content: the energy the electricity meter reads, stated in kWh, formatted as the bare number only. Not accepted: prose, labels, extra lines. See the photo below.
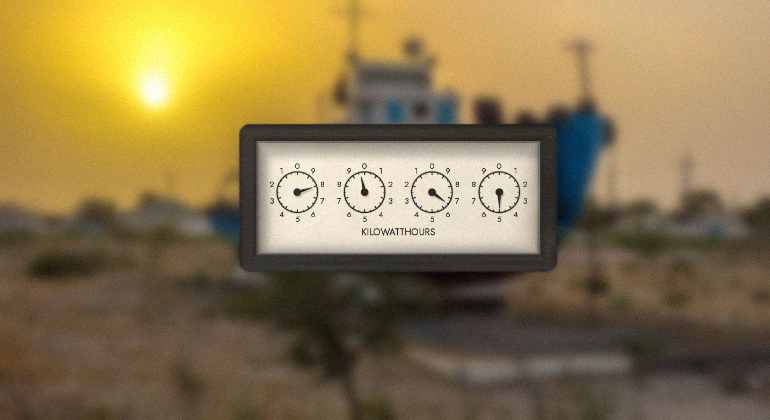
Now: 7965
